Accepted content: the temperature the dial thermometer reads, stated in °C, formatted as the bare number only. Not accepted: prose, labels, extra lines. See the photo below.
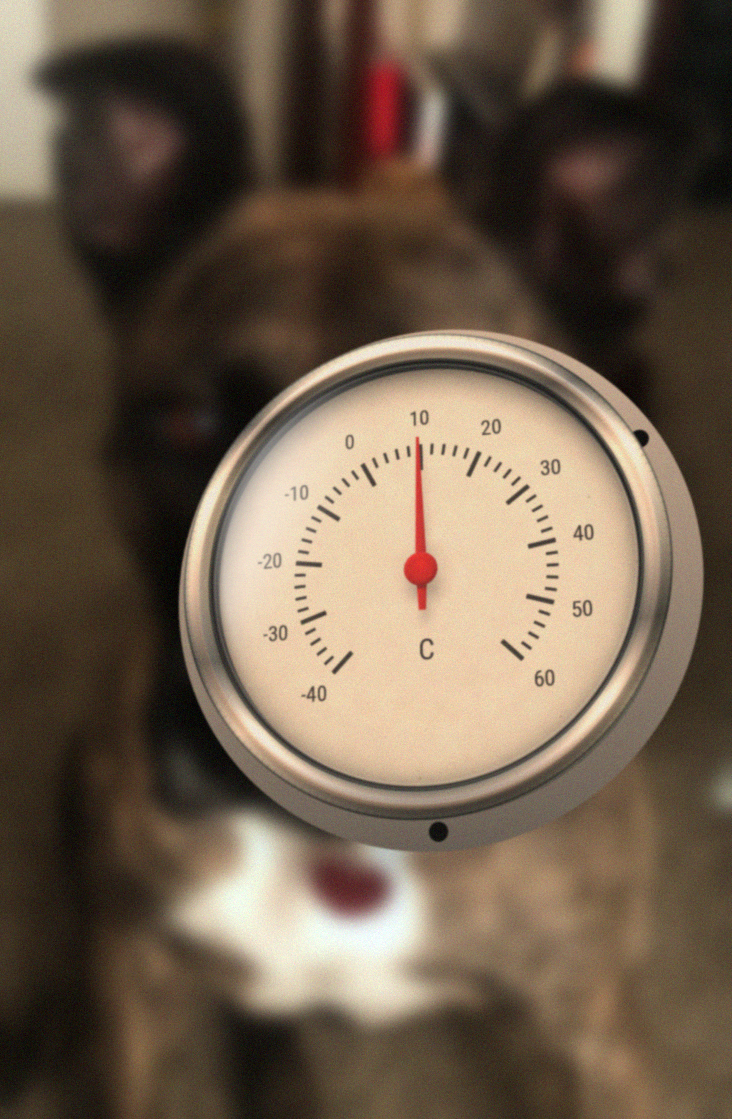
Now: 10
